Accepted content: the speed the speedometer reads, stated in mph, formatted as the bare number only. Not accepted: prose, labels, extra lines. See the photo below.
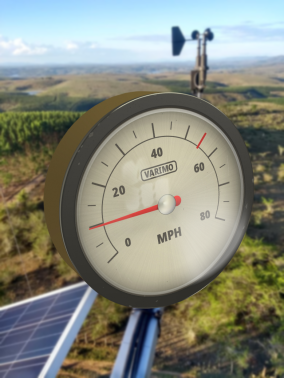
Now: 10
